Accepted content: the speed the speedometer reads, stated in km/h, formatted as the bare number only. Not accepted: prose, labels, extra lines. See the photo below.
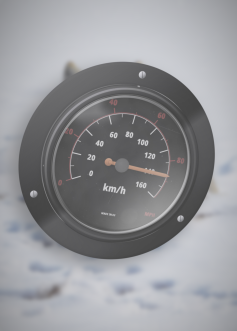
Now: 140
